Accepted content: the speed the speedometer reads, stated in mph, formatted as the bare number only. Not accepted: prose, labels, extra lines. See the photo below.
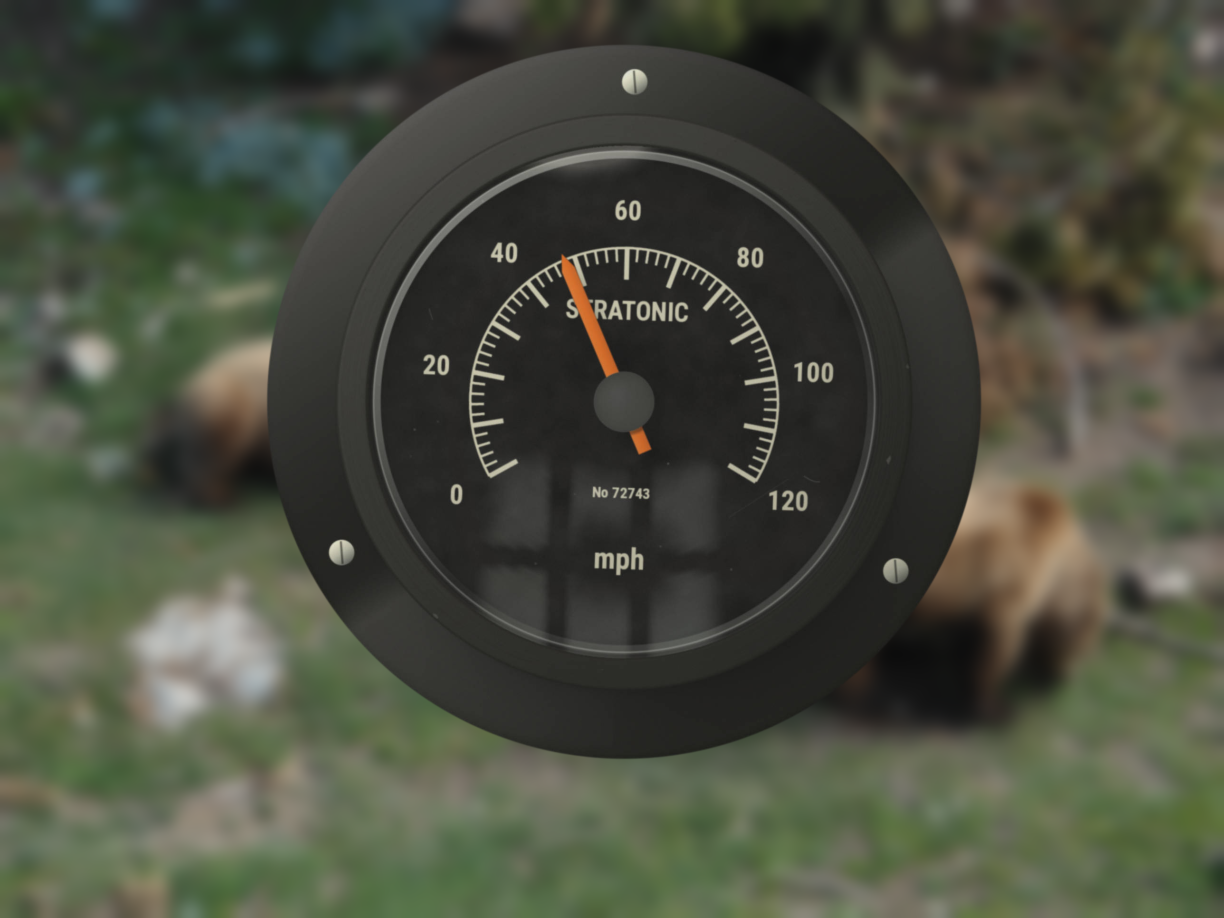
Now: 48
